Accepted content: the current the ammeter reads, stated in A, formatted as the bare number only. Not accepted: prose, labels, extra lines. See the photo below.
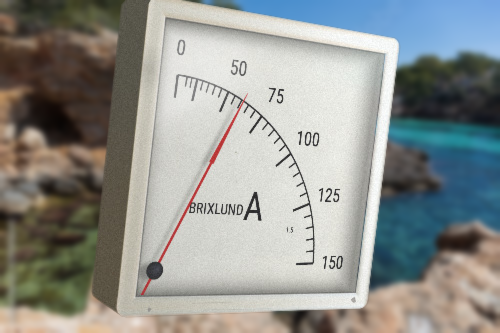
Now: 60
